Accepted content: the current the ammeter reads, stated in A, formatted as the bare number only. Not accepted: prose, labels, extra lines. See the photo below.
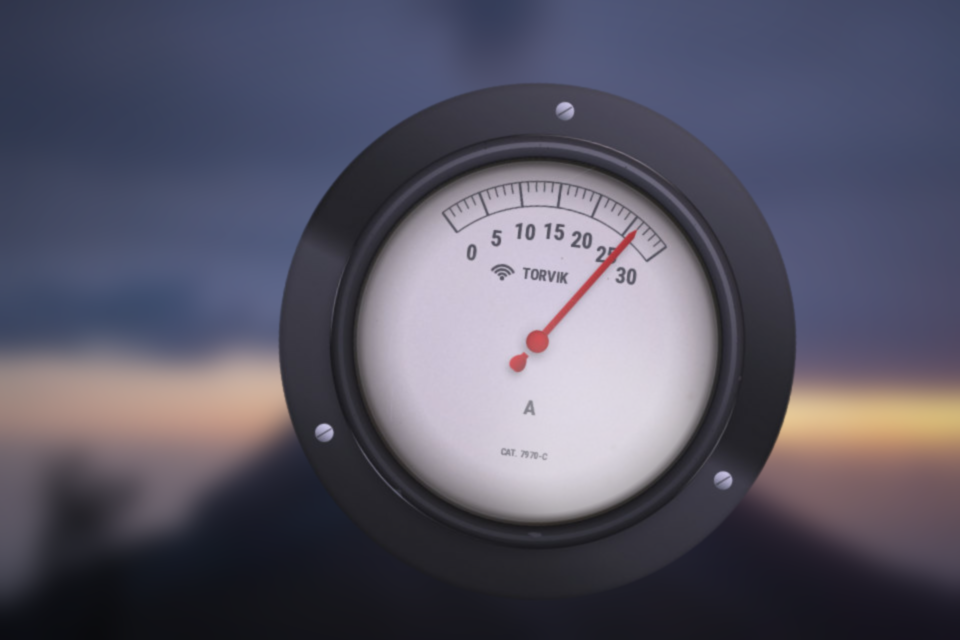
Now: 26
